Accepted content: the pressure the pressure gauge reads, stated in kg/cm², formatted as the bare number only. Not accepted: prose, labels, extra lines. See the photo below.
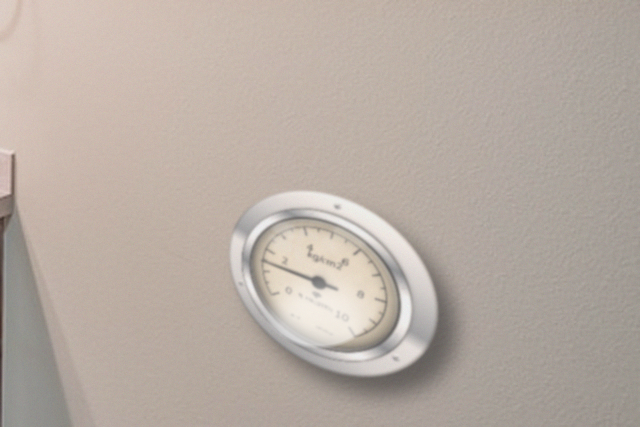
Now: 1.5
